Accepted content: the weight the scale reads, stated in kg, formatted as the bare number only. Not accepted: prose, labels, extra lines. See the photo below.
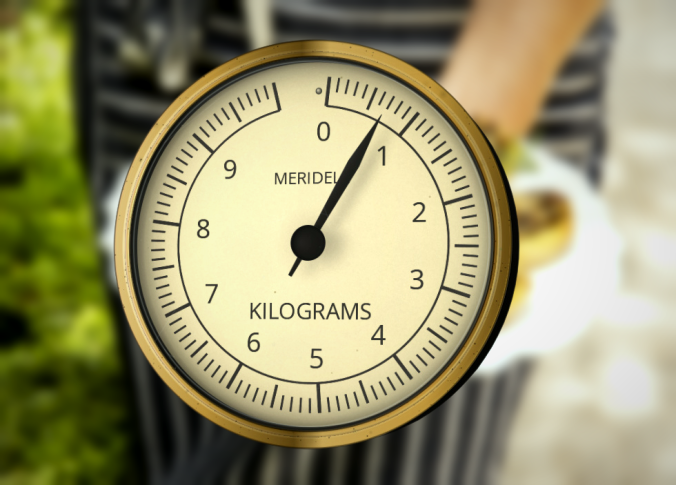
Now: 0.7
